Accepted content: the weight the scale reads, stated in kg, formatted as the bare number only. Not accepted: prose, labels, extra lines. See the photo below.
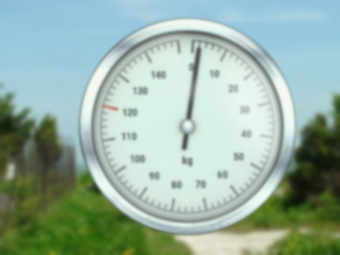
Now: 2
